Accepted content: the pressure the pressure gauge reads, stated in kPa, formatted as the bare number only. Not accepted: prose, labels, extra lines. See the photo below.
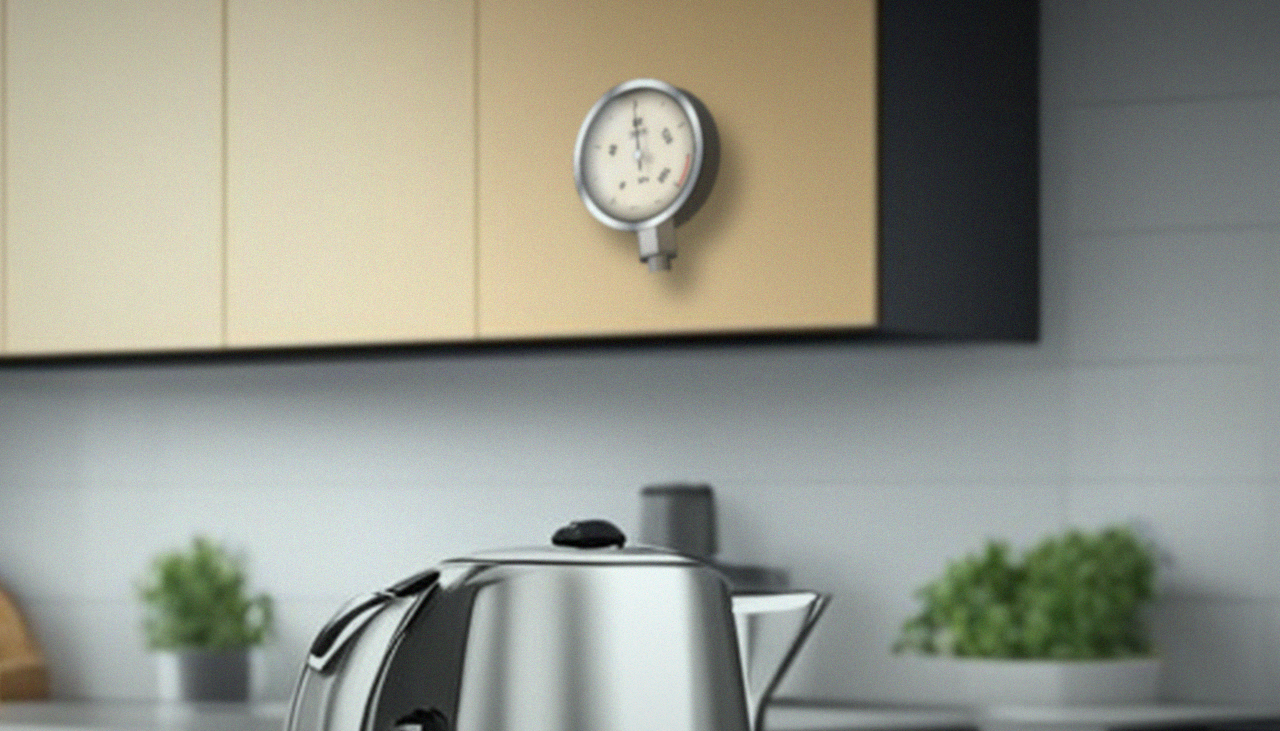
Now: 80
